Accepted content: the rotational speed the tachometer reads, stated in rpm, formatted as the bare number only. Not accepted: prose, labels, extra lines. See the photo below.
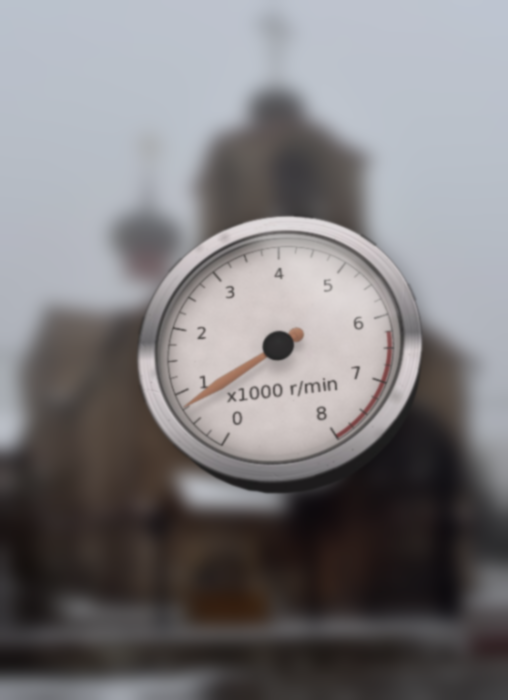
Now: 750
